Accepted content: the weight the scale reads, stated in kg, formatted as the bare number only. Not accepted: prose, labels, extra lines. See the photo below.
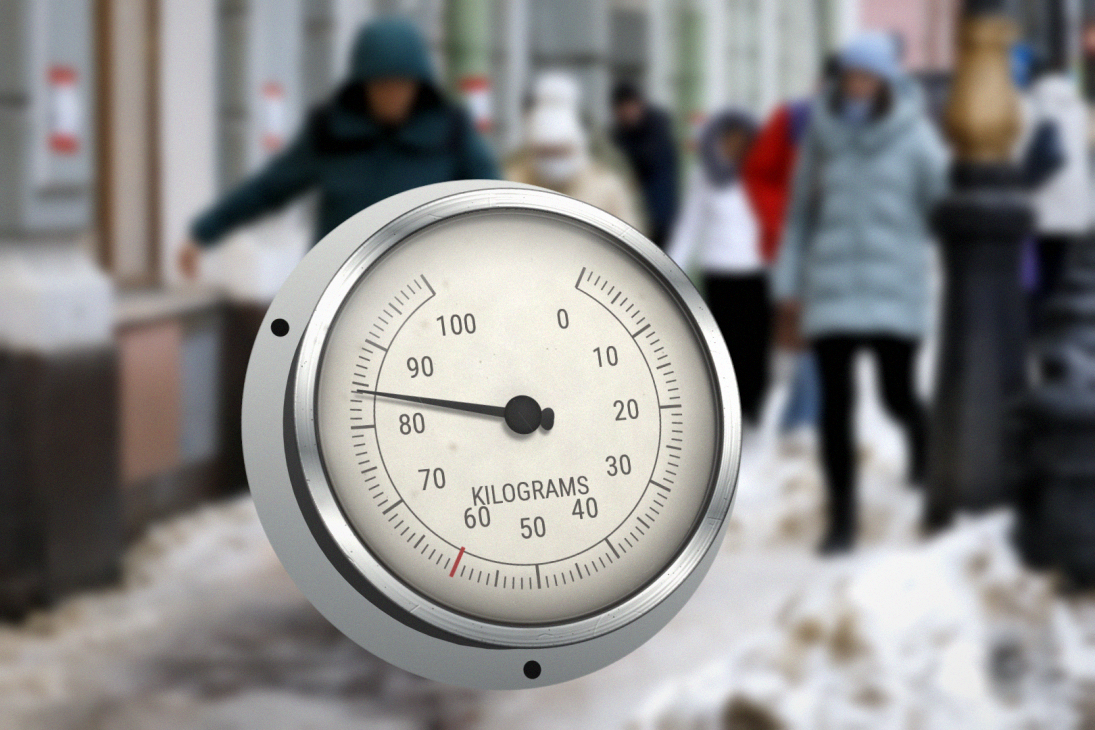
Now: 84
